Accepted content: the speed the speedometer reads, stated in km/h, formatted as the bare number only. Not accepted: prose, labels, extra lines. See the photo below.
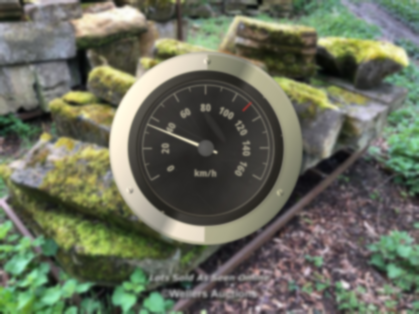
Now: 35
